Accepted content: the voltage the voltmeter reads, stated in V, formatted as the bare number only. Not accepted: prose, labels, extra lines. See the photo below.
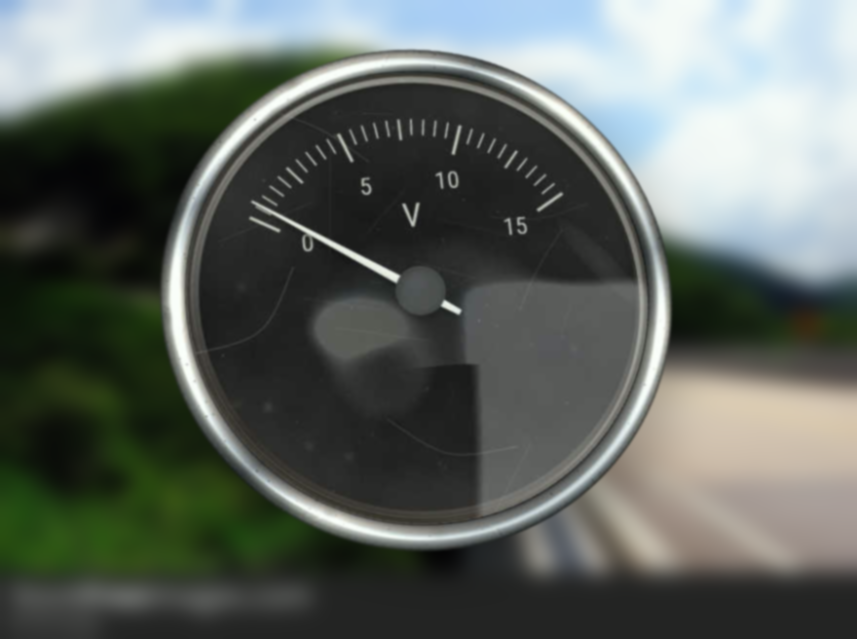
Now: 0.5
